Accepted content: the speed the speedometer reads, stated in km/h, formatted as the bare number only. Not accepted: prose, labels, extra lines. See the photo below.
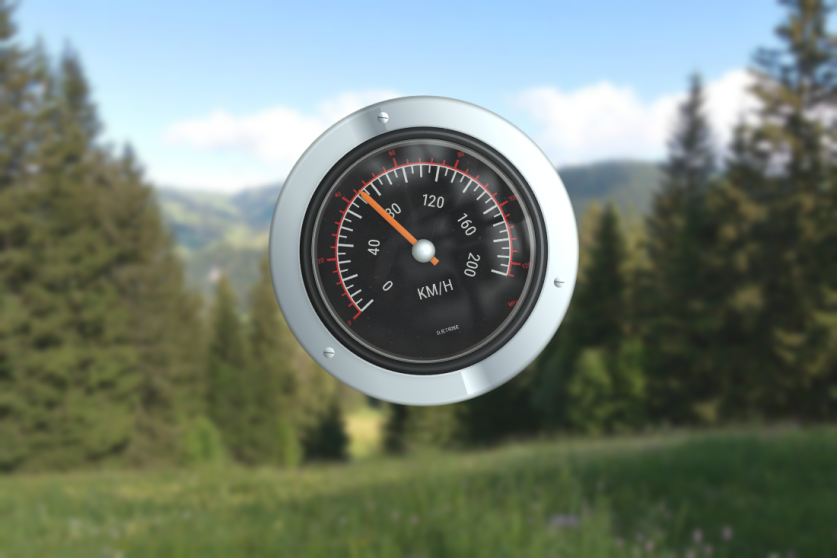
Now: 72.5
